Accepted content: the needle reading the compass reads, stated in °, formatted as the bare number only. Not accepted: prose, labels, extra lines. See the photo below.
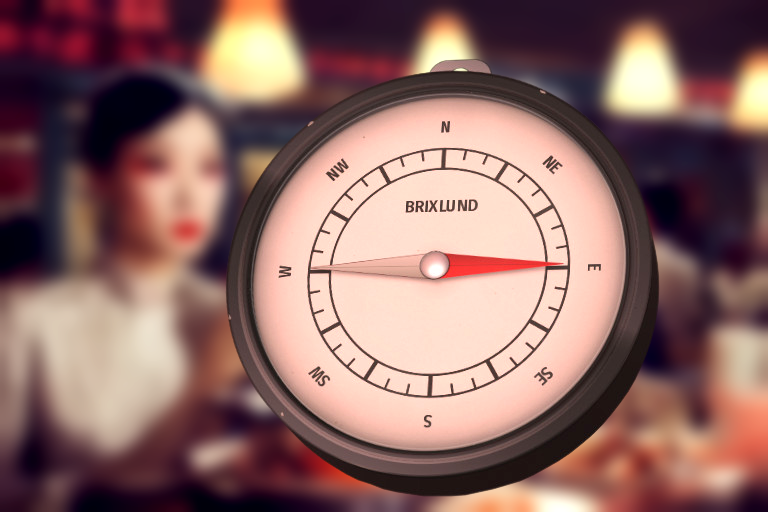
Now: 90
